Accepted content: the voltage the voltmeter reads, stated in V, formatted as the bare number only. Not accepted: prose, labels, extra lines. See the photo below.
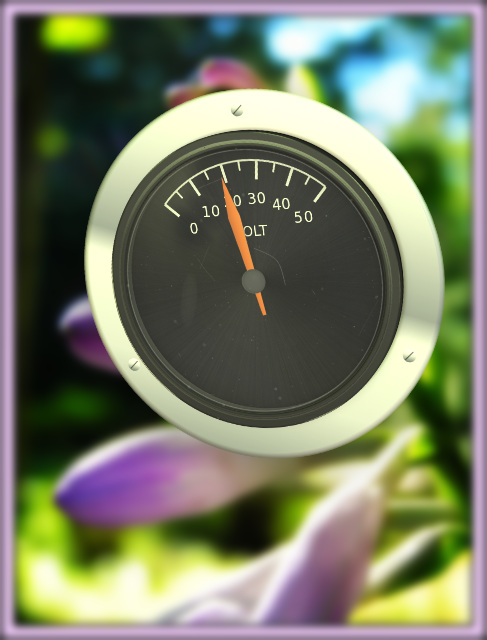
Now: 20
